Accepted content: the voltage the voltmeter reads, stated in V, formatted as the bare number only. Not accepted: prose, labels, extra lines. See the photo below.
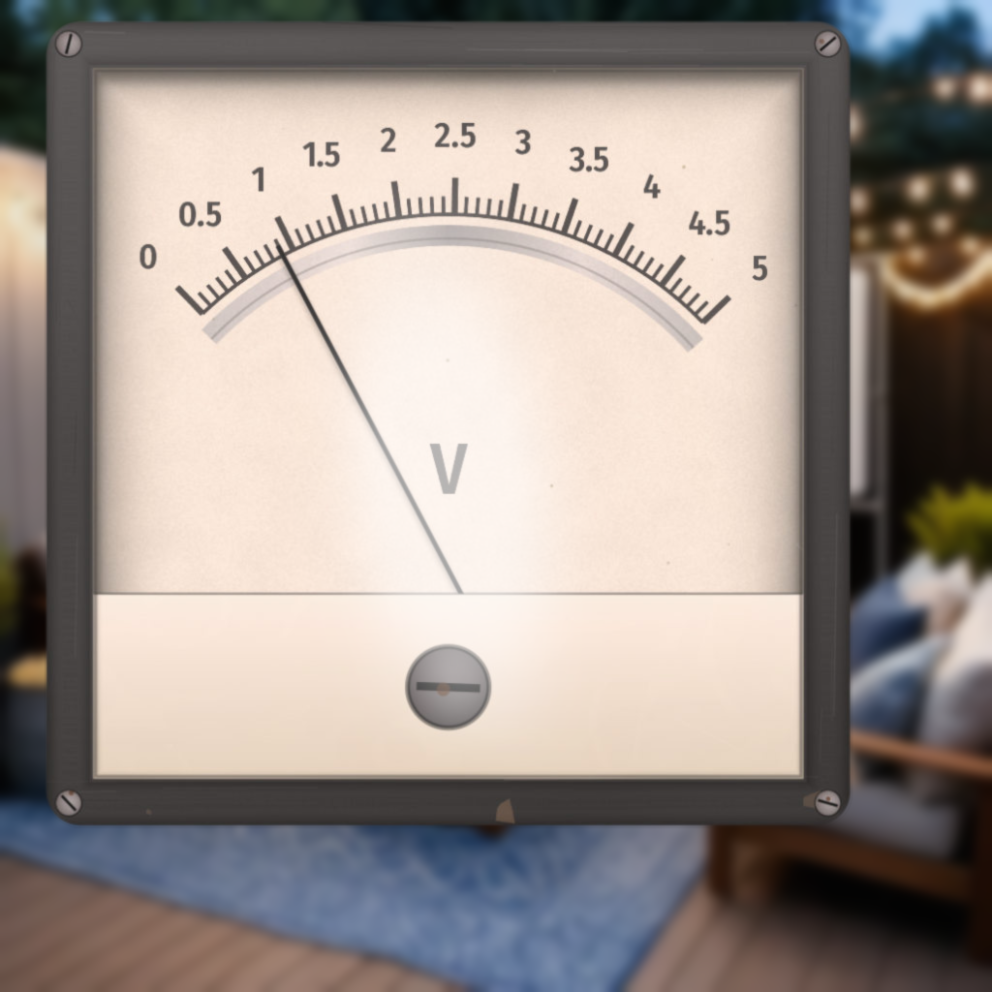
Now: 0.9
